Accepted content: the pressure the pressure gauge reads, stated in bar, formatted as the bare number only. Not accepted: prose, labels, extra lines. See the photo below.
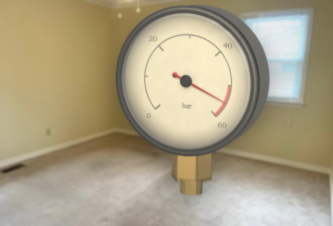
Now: 55
